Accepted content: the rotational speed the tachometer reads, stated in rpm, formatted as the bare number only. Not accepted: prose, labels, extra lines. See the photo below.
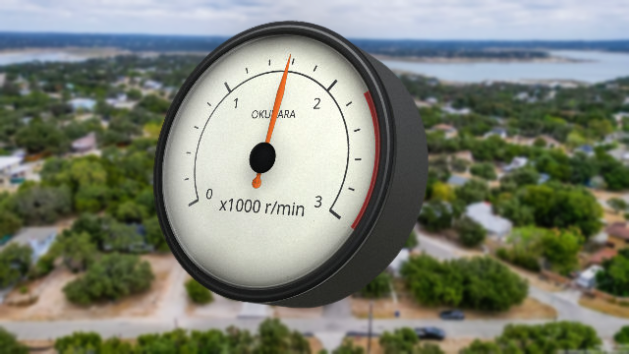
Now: 1600
